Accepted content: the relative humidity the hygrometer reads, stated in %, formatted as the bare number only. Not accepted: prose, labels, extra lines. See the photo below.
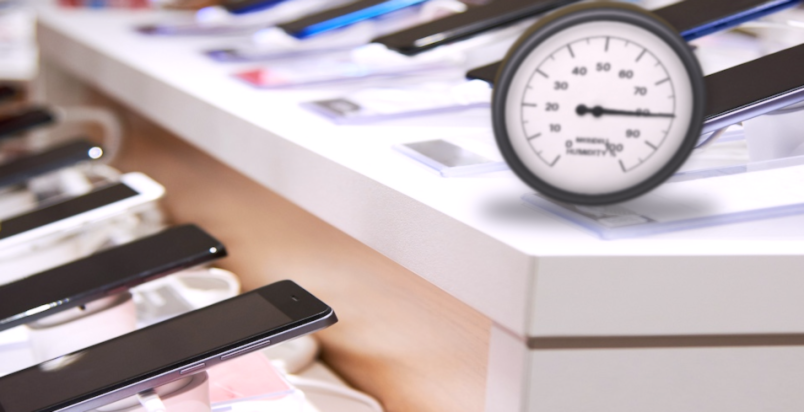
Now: 80
